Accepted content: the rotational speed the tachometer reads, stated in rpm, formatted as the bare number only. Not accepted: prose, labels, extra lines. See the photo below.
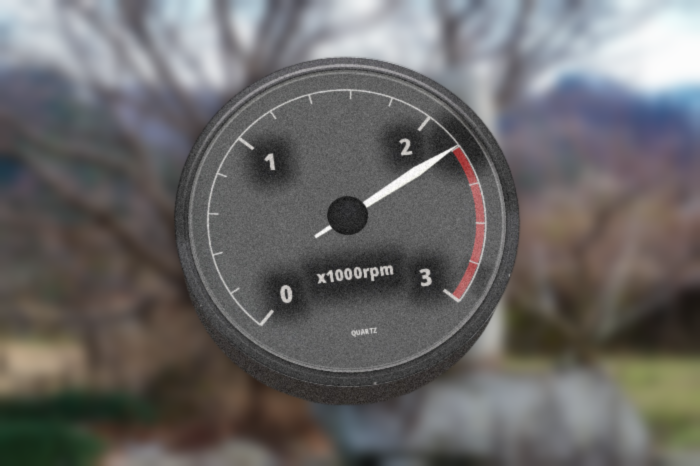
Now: 2200
